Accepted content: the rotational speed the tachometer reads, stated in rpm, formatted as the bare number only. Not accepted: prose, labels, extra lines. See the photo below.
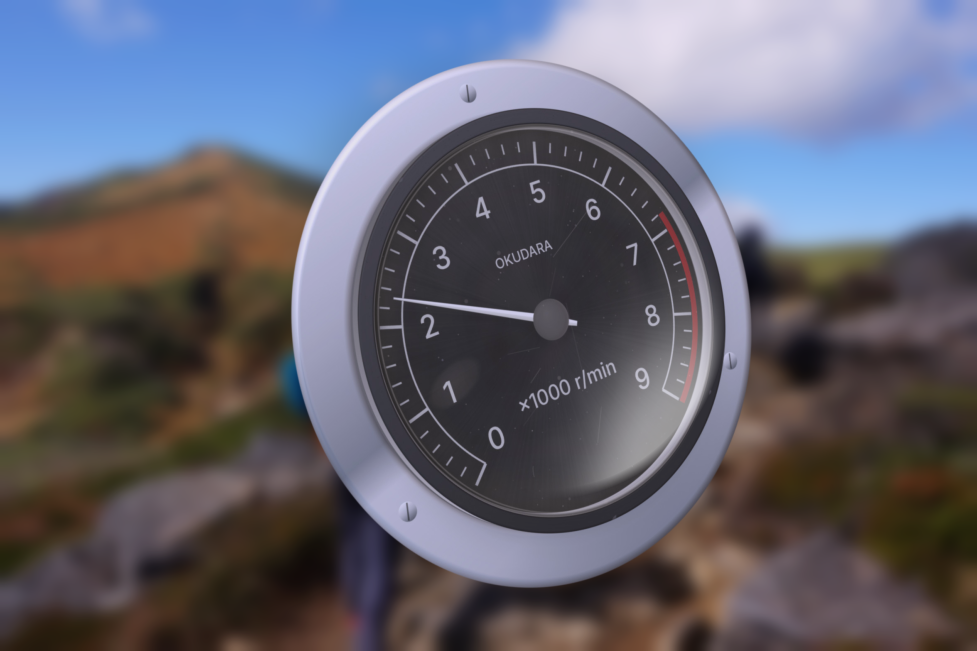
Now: 2300
